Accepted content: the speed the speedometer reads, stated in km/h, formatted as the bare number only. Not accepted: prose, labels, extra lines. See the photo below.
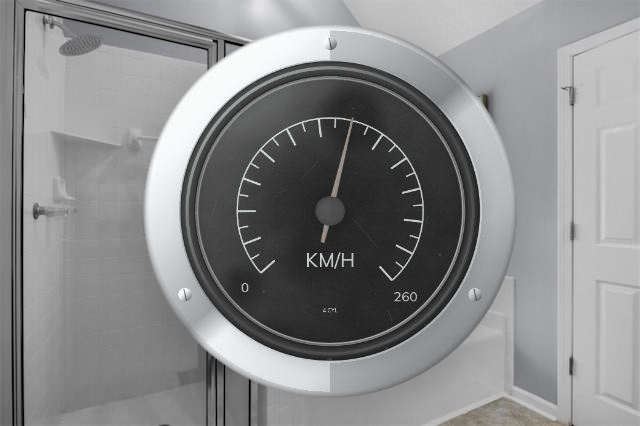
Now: 140
